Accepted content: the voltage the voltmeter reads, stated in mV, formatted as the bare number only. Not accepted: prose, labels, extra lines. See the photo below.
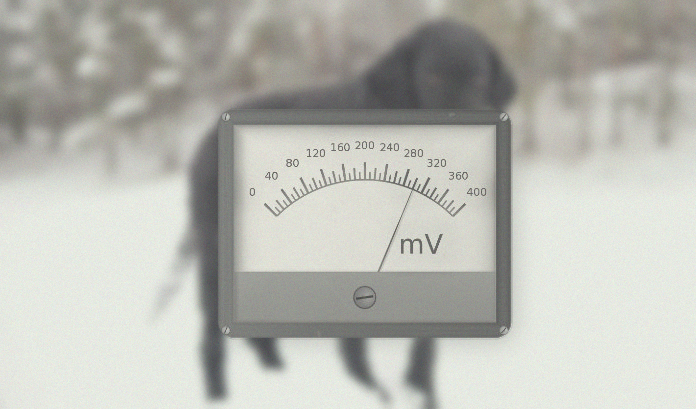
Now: 300
